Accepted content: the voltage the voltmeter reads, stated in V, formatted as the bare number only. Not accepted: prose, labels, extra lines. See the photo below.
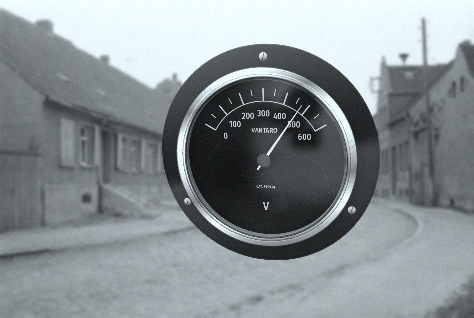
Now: 475
